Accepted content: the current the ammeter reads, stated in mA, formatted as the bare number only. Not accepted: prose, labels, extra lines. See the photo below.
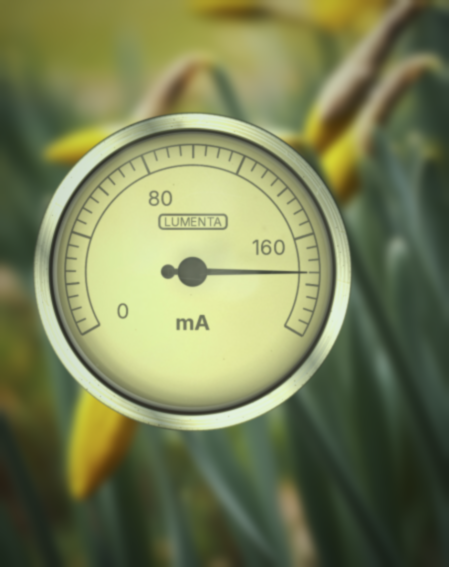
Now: 175
